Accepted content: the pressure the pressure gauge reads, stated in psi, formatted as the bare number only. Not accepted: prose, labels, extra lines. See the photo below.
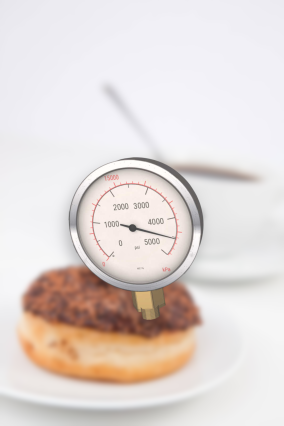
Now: 4500
